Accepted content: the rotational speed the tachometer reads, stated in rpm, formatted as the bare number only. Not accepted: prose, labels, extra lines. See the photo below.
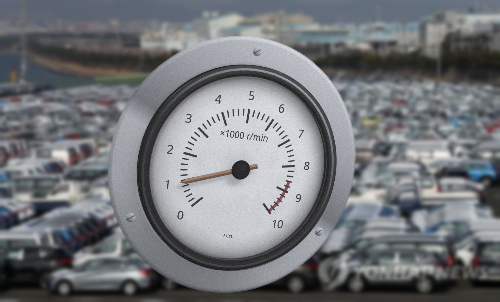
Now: 1000
